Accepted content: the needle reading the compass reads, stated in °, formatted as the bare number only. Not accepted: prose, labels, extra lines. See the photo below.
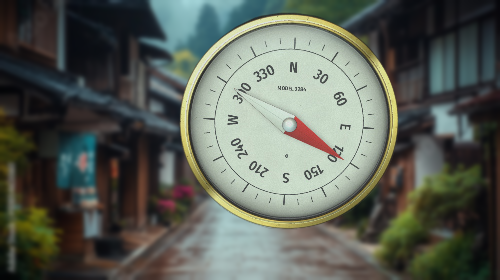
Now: 120
